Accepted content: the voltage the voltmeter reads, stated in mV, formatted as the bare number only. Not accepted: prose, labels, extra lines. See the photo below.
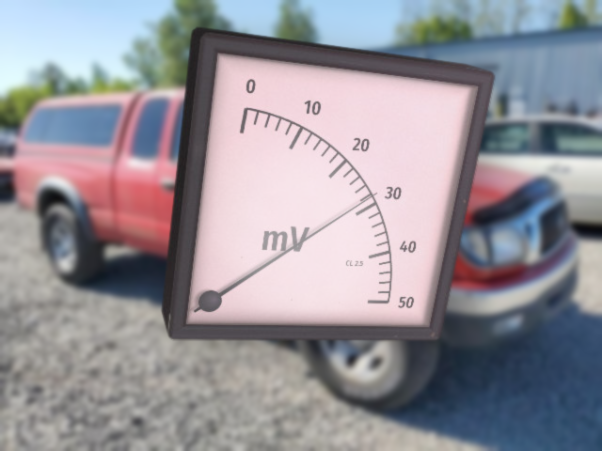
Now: 28
